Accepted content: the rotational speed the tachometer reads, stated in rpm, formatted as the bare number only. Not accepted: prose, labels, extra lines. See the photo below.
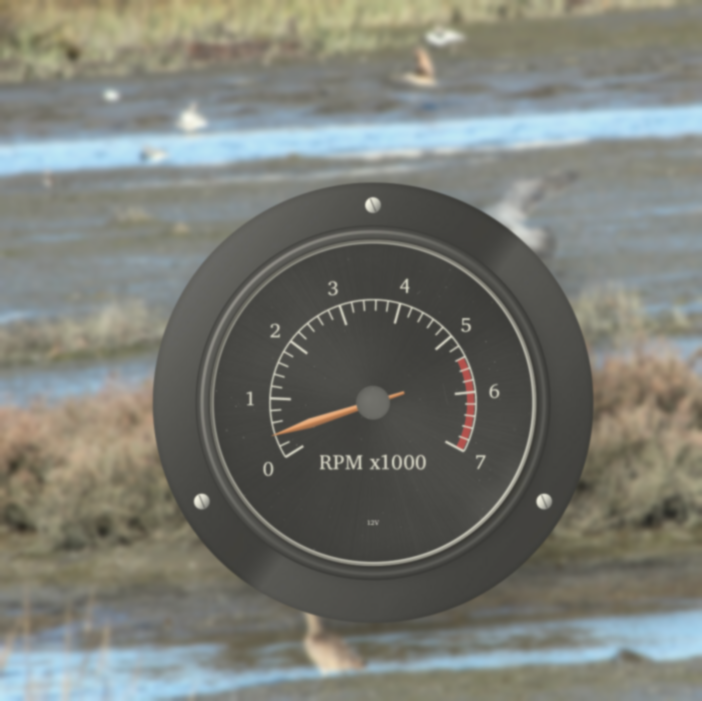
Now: 400
